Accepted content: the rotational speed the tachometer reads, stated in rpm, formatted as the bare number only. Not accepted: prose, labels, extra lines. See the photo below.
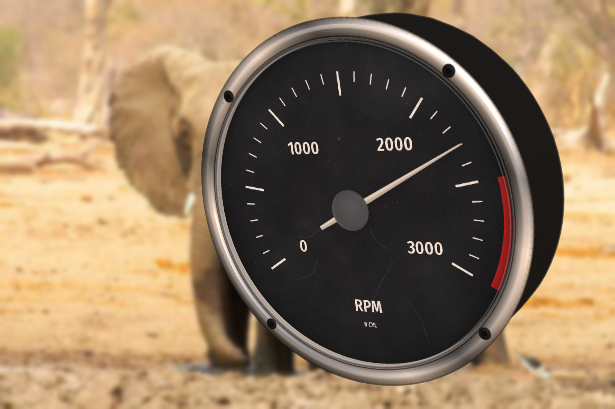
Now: 2300
